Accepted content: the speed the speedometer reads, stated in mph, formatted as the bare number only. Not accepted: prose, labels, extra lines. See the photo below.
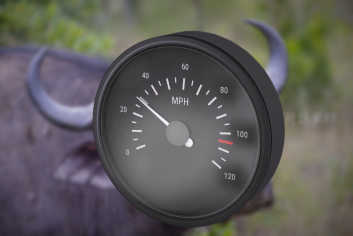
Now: 30
